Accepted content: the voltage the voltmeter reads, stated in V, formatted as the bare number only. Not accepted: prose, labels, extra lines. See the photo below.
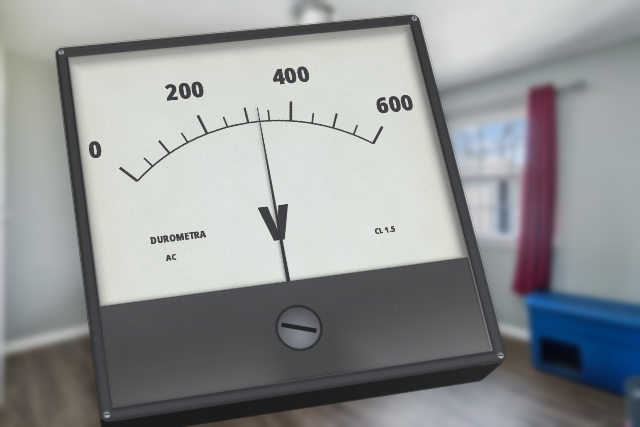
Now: 325
